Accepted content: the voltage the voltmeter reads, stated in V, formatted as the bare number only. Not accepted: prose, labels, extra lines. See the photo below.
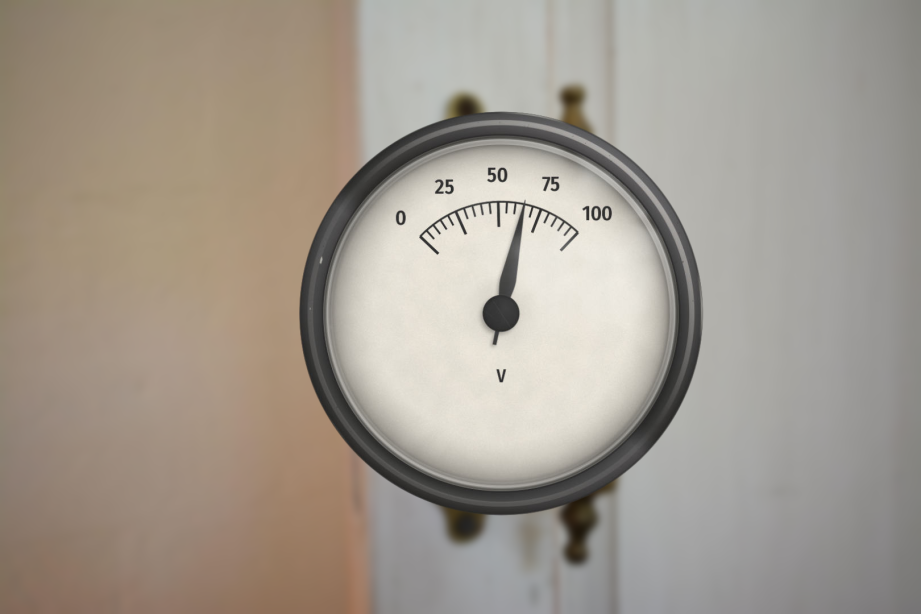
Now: 65
